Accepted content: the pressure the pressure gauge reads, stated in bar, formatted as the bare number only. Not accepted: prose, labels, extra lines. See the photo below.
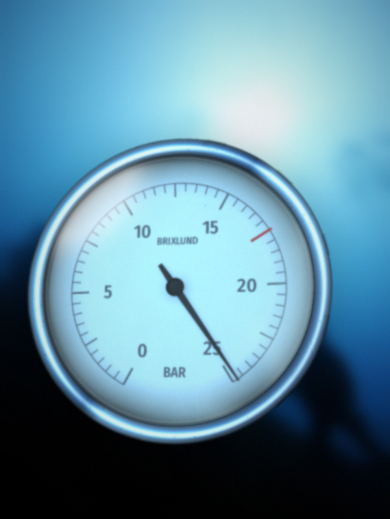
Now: 24.75
